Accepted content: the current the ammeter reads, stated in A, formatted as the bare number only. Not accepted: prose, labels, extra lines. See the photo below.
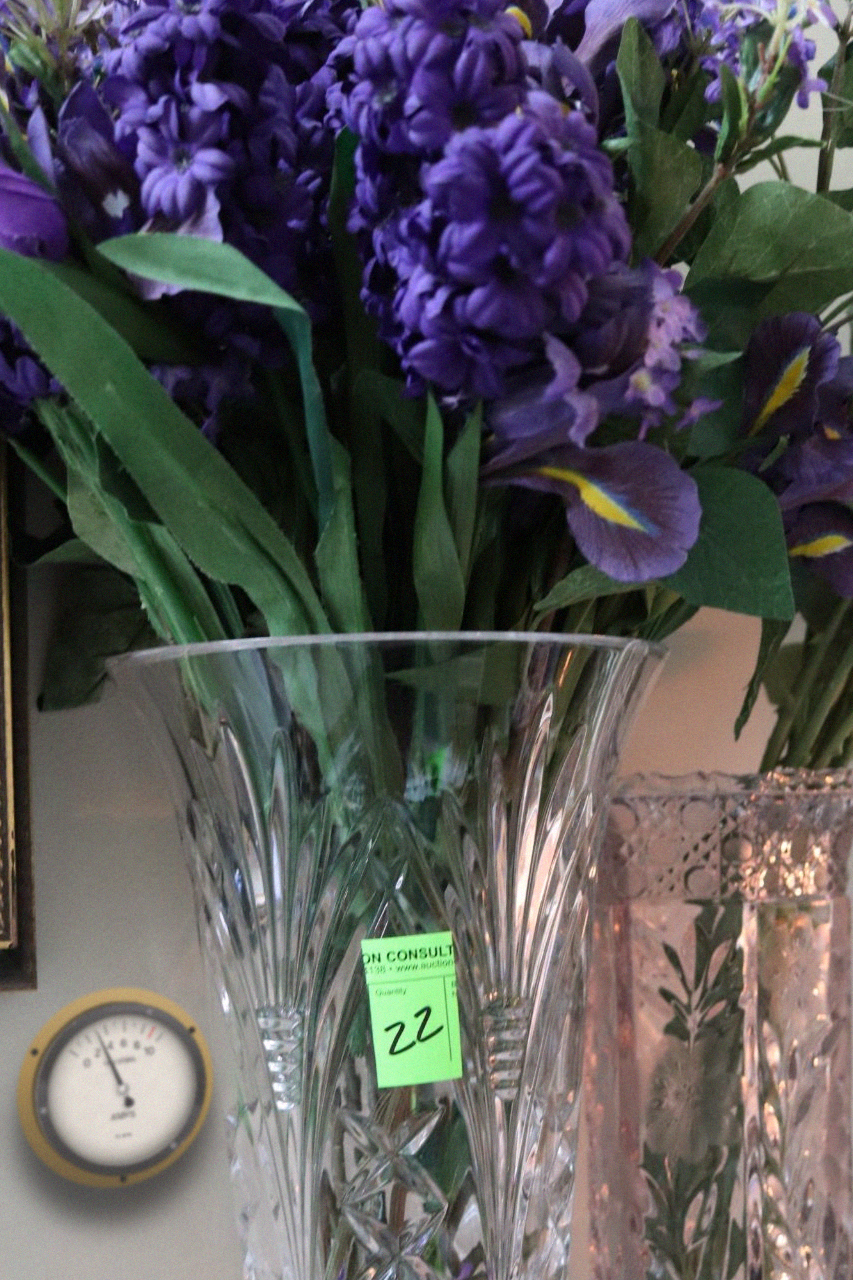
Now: 3
